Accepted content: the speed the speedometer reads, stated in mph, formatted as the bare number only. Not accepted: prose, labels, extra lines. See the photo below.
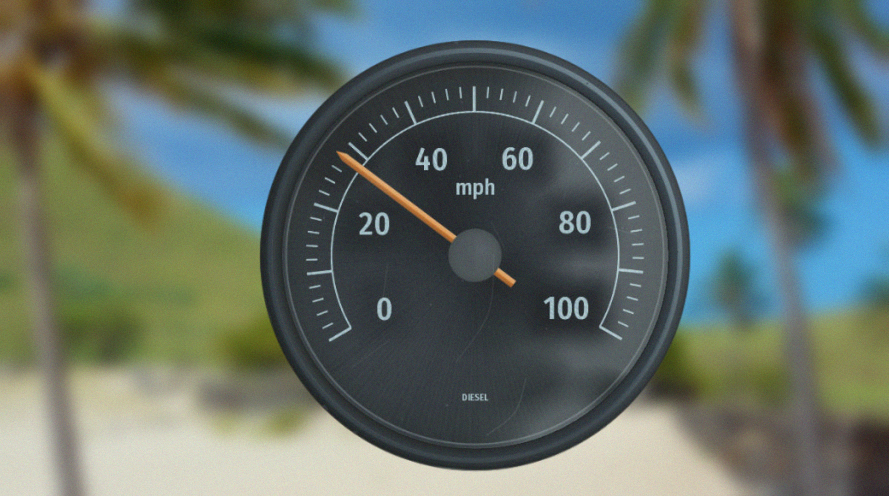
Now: 28
